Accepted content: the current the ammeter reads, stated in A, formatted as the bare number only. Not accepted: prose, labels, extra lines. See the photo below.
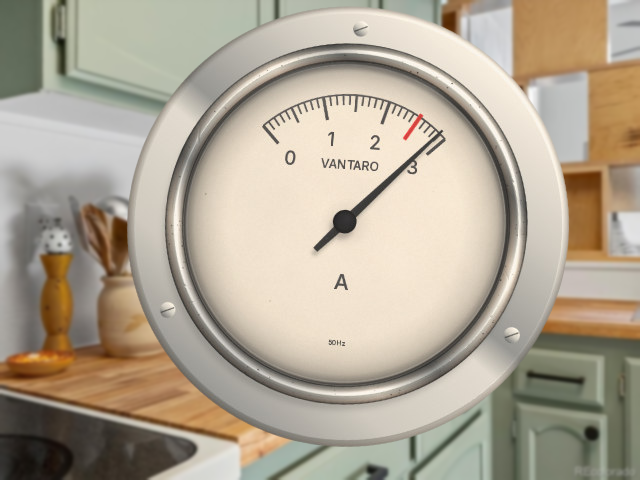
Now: 2.9
